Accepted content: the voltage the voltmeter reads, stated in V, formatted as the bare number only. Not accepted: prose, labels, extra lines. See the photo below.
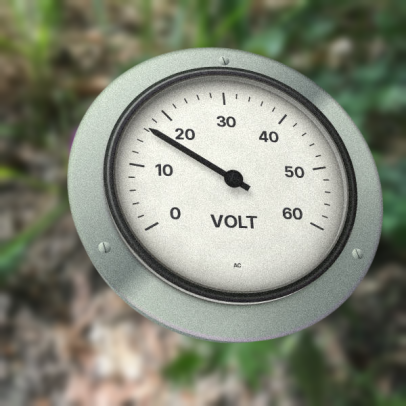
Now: 16
